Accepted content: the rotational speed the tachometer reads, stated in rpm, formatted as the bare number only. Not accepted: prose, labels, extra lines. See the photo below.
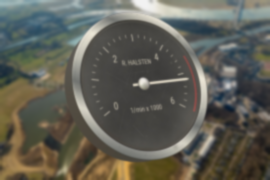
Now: 5200
